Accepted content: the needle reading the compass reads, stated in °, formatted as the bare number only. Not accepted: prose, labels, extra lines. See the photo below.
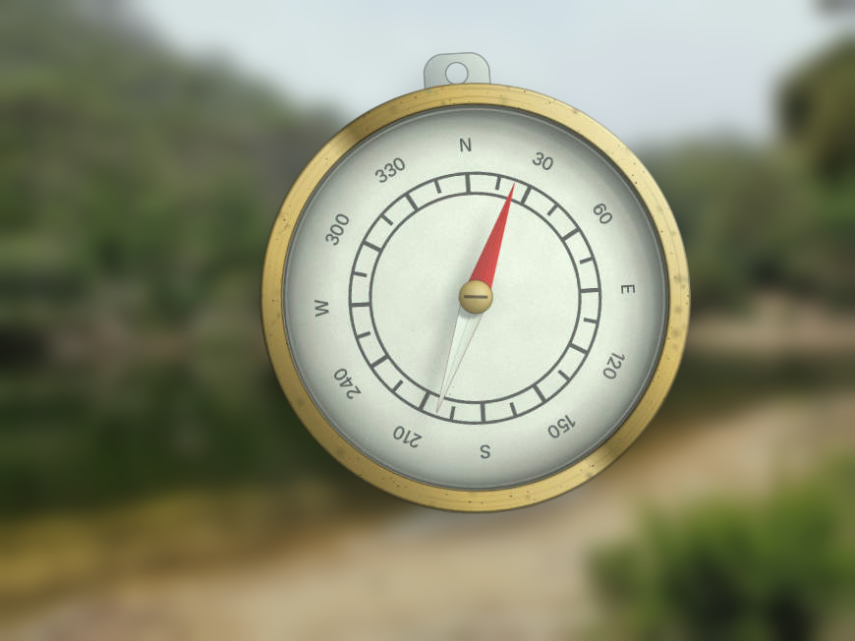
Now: 22.5
